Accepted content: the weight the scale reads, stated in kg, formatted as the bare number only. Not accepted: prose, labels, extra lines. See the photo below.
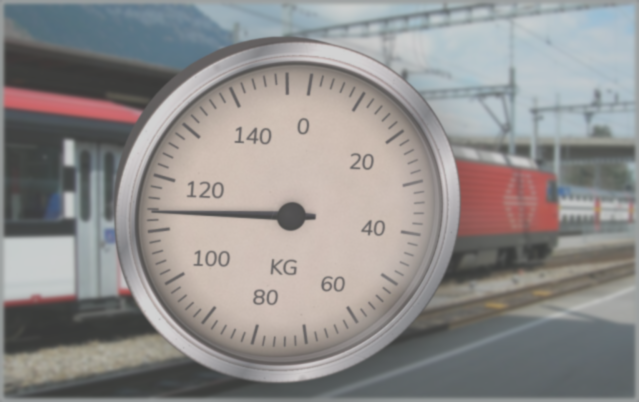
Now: 114
